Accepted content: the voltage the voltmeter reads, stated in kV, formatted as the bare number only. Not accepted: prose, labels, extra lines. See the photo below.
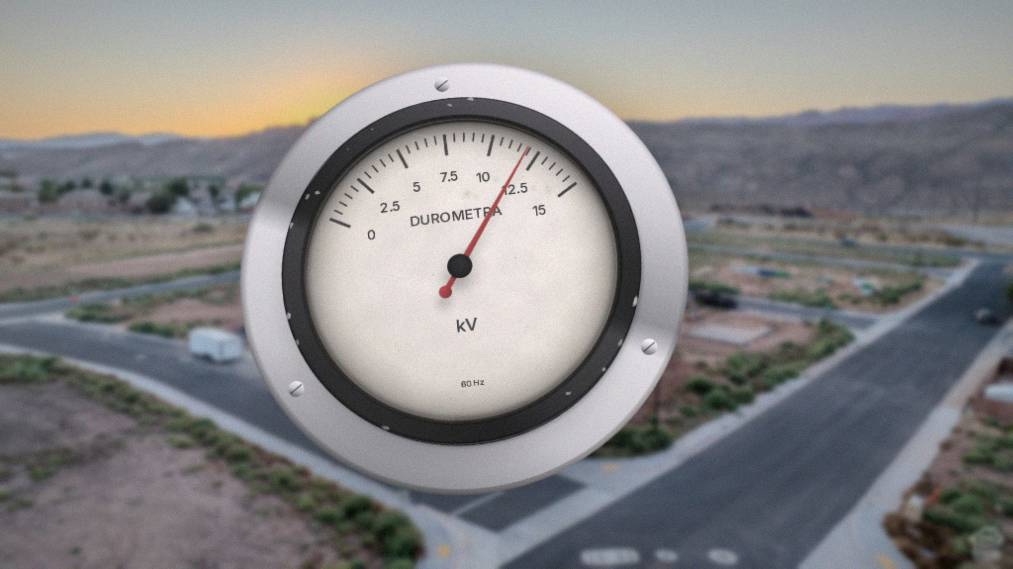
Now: 12
